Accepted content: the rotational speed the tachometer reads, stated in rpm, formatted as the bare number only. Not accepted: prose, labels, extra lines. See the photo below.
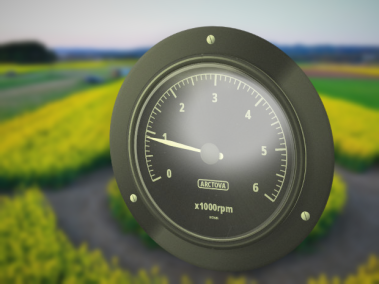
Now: 900
